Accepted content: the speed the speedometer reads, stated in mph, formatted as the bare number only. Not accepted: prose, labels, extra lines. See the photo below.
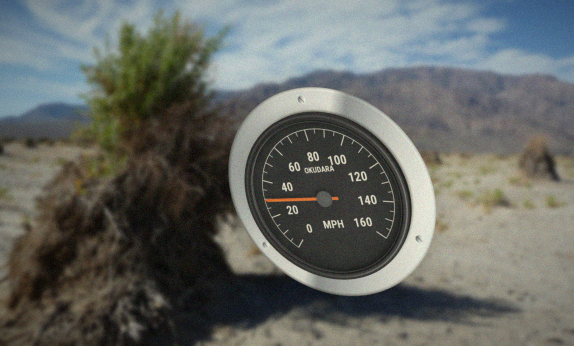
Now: 30
